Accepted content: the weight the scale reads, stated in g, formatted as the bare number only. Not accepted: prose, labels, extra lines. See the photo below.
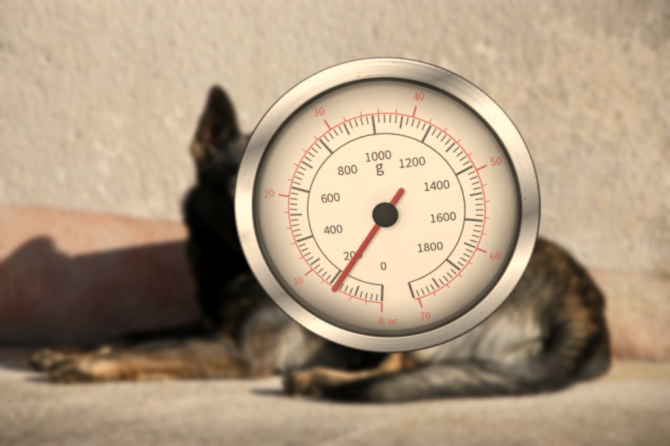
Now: 180
